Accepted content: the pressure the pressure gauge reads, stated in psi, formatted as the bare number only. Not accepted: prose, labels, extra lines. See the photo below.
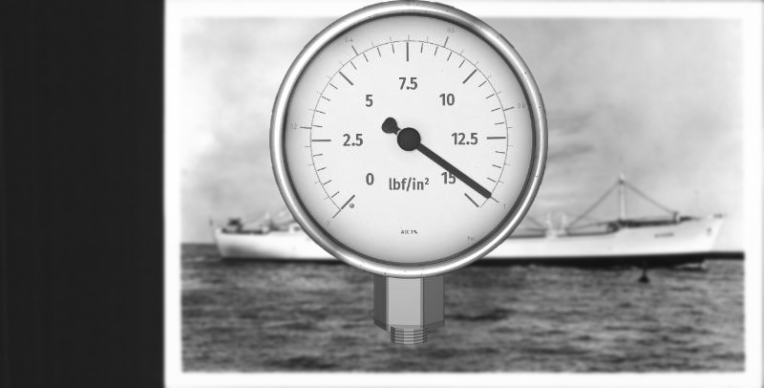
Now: 14.5
